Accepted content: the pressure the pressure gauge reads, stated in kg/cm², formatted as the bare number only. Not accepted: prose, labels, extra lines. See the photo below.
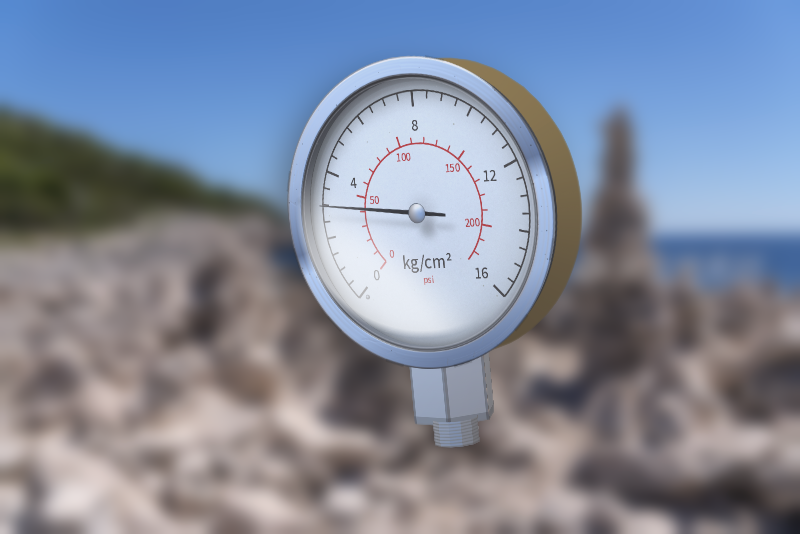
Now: 3
